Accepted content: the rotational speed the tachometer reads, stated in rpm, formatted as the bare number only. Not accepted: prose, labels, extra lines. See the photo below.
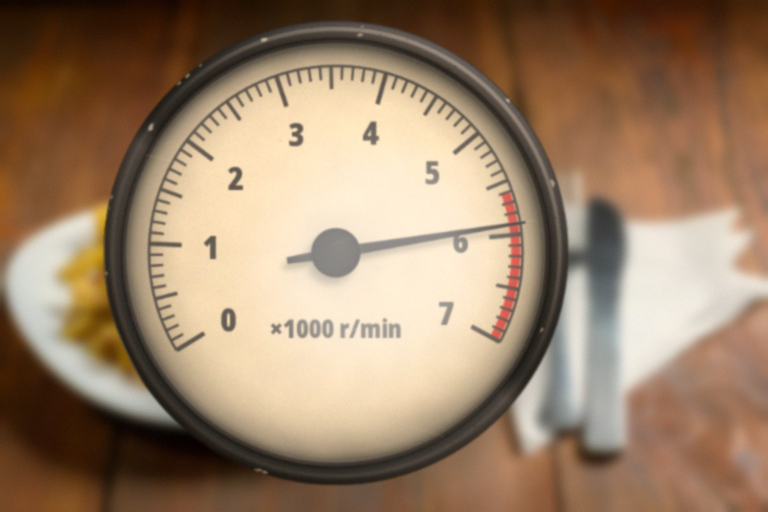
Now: 5900
